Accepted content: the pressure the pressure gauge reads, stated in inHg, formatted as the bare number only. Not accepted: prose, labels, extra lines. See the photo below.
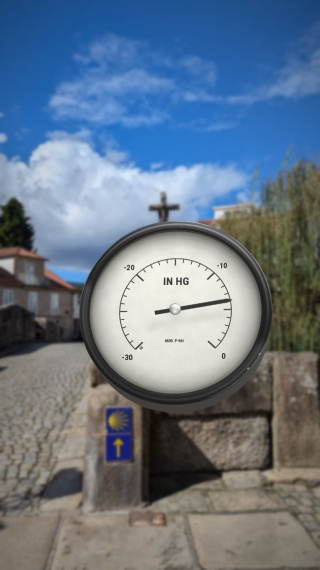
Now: -6
